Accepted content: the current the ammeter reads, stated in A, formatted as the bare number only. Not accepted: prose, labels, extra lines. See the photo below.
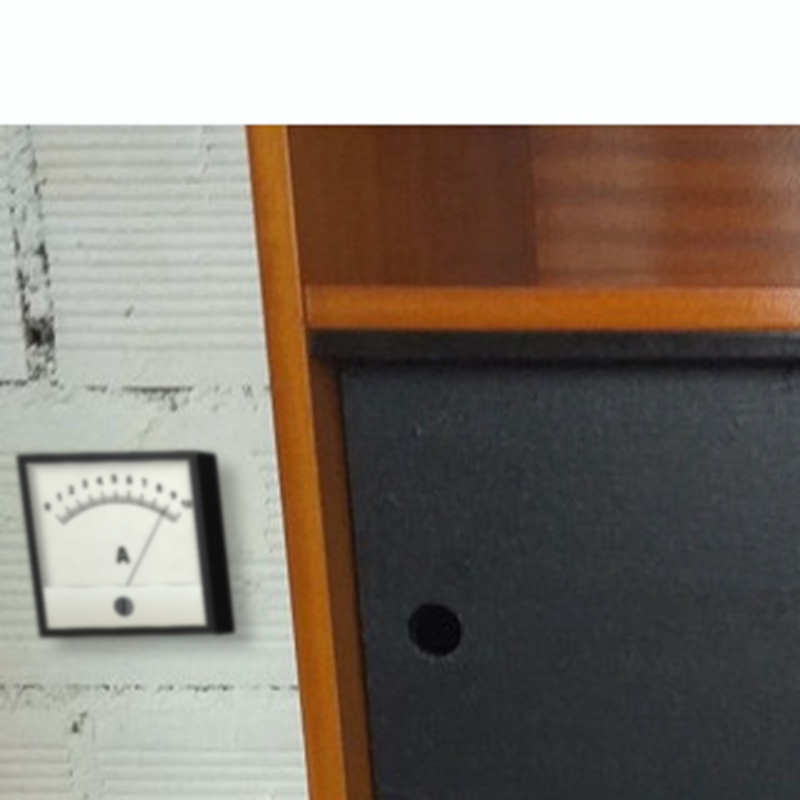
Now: 9
